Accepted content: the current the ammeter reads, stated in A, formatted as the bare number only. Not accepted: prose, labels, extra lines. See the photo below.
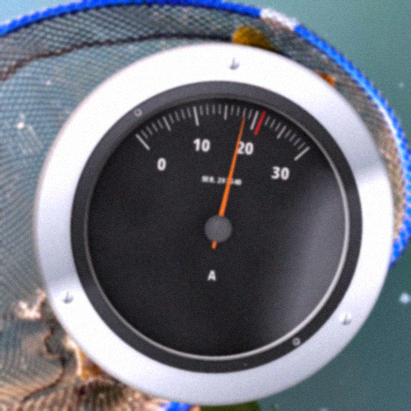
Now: 18
